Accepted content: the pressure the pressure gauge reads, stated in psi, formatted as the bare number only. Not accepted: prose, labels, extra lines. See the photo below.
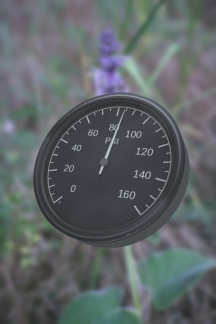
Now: 85
